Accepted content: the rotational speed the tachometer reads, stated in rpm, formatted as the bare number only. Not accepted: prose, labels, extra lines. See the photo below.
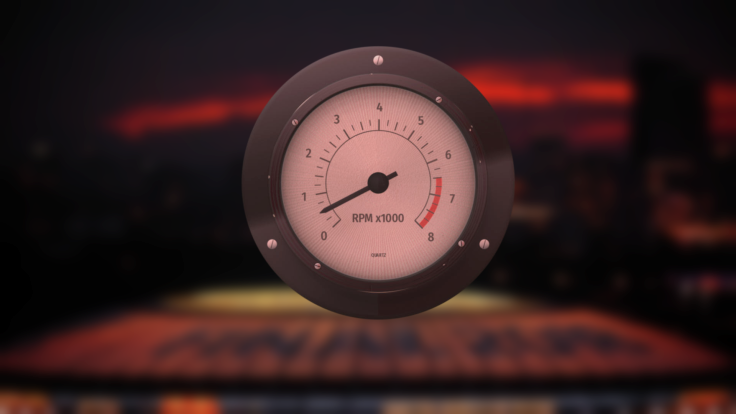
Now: 500
